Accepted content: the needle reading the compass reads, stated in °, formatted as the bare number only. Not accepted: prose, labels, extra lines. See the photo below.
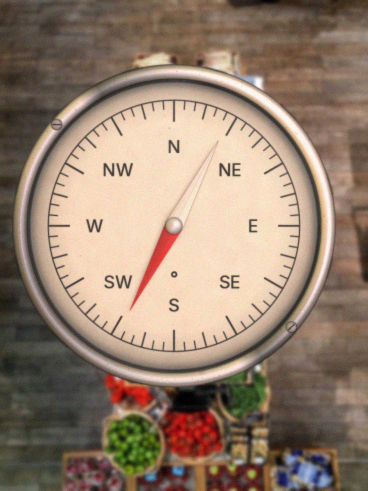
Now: 207.5
